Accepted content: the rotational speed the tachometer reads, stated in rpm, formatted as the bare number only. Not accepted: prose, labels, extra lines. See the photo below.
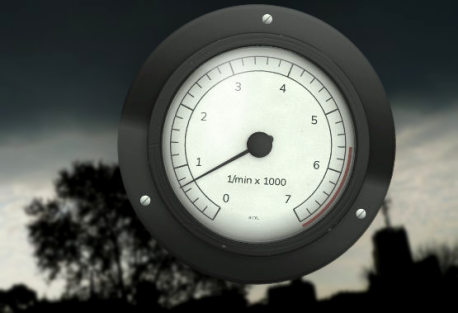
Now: 700
